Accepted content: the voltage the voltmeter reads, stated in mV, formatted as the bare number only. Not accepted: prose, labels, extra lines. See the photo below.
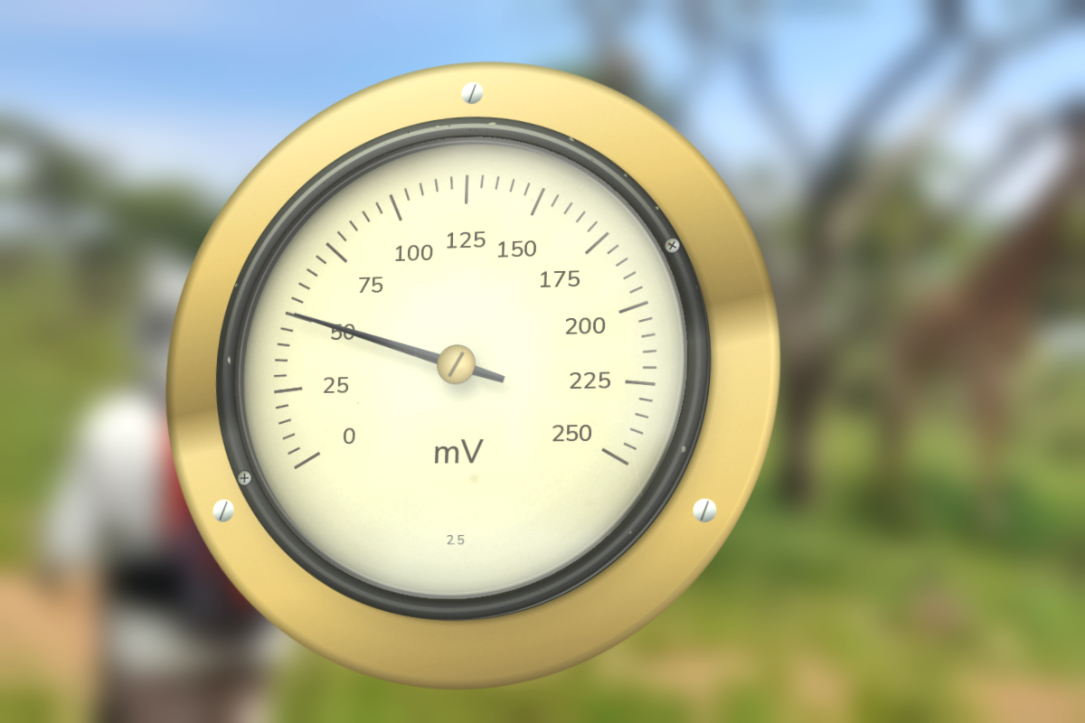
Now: 50
